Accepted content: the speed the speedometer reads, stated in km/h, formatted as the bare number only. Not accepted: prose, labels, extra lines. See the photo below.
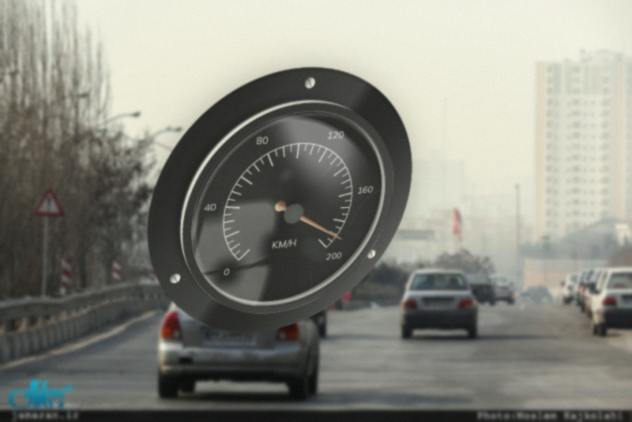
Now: 190
